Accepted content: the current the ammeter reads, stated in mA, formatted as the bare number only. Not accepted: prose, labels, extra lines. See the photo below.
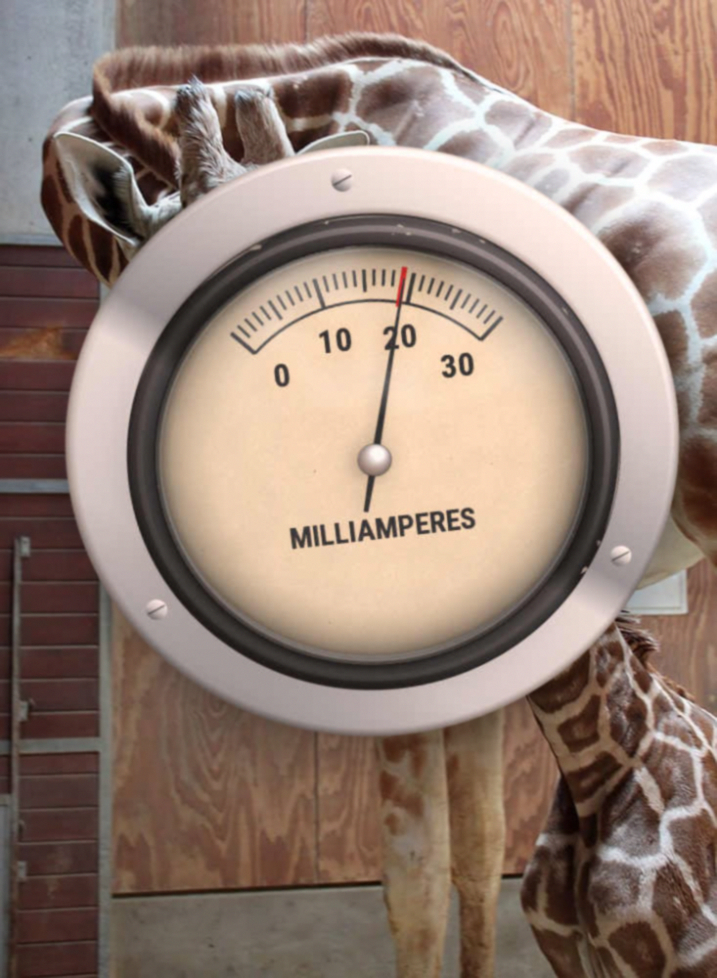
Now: 19
